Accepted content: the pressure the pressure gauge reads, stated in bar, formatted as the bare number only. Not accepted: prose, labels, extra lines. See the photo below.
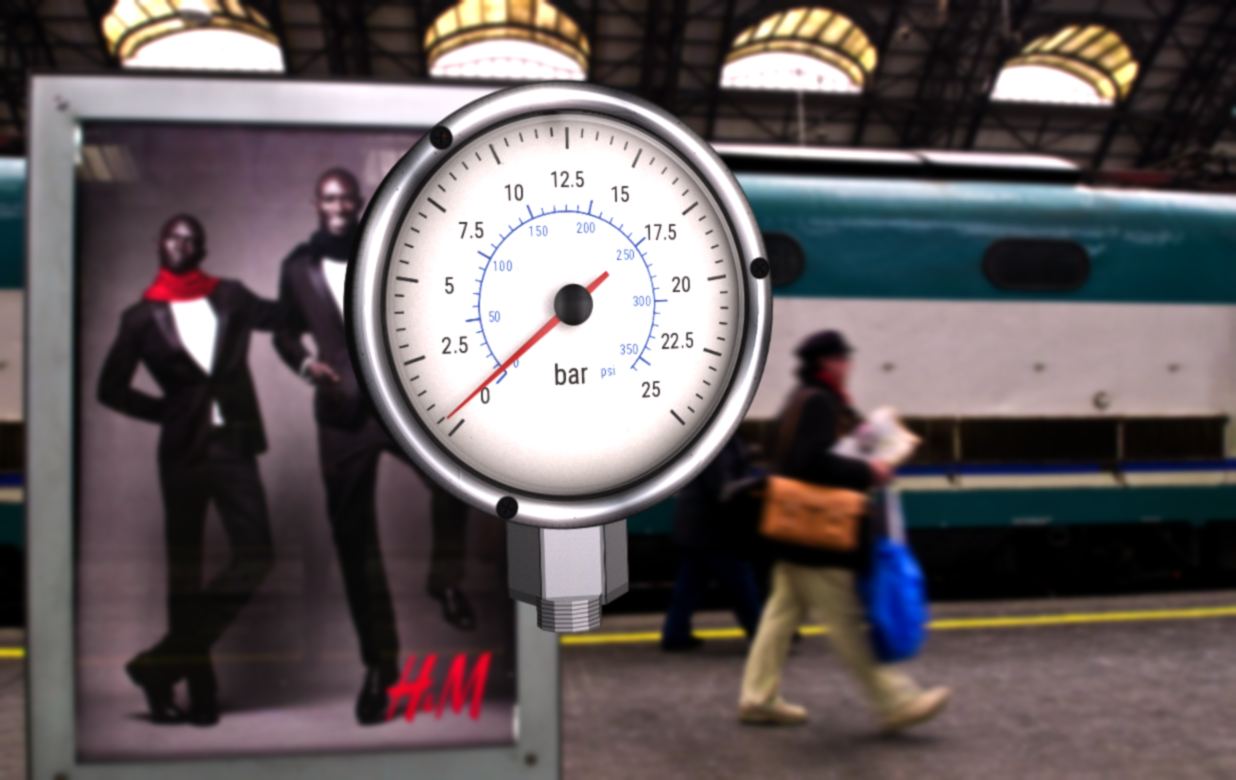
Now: 0.5
